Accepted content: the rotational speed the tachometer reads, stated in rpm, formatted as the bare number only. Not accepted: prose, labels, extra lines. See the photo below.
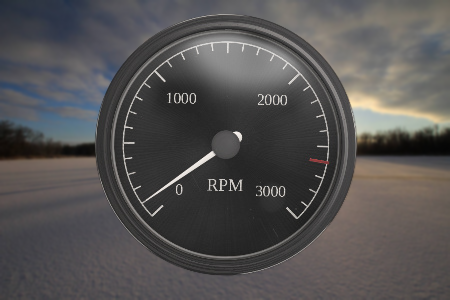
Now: 100
